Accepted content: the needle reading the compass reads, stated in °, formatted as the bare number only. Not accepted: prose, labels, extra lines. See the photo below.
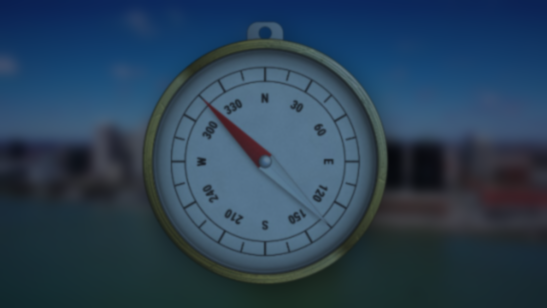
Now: 315
